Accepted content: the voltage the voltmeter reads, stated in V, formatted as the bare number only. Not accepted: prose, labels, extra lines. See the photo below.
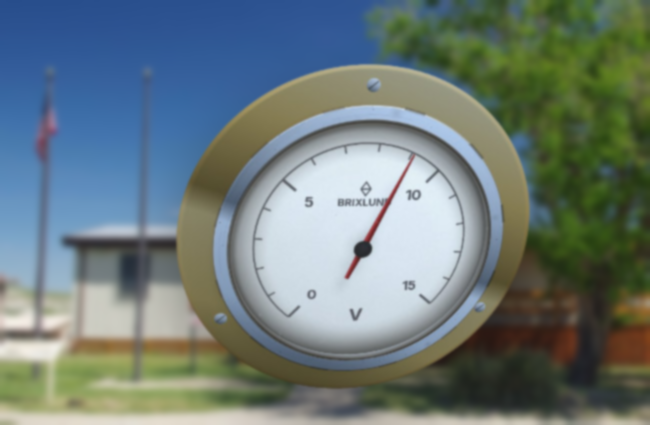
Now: 9
